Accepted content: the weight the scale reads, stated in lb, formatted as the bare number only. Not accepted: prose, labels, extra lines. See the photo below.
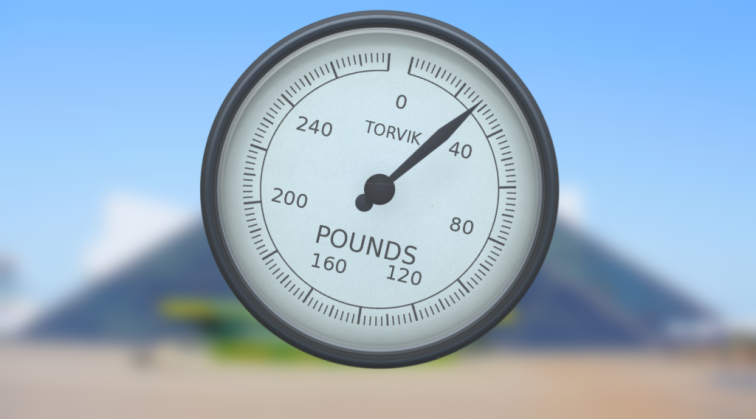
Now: 28
